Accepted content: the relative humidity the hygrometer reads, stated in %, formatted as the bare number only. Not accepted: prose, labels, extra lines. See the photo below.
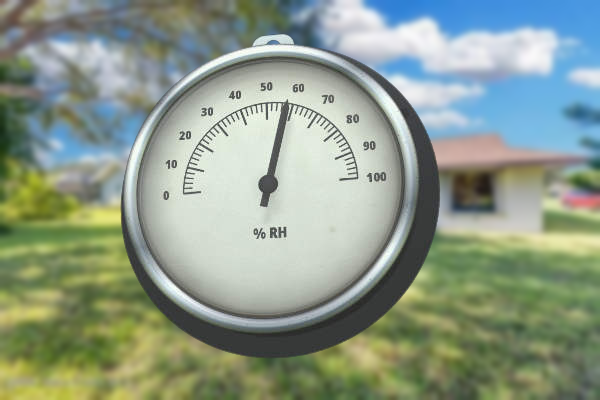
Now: 58
